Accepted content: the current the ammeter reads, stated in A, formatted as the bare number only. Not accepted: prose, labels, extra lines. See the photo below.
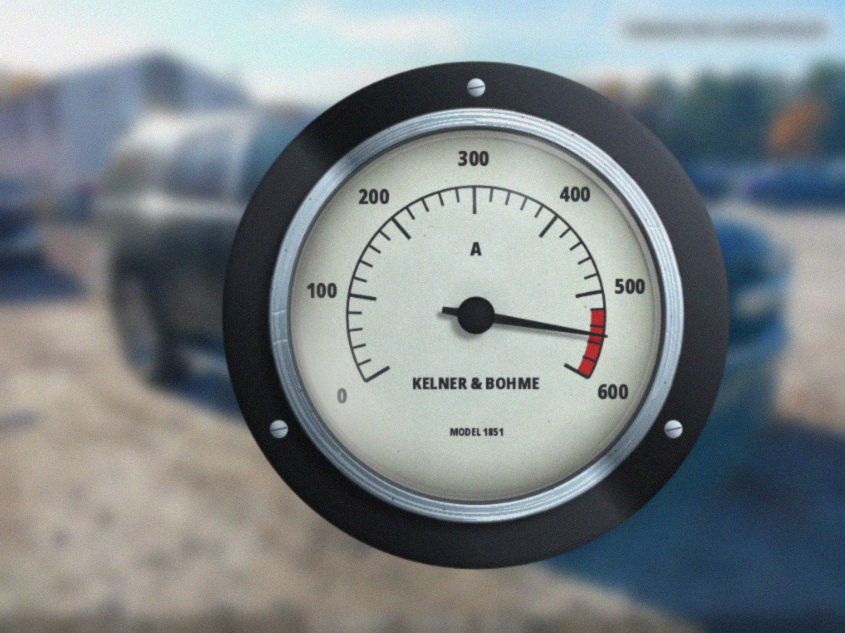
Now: 550
